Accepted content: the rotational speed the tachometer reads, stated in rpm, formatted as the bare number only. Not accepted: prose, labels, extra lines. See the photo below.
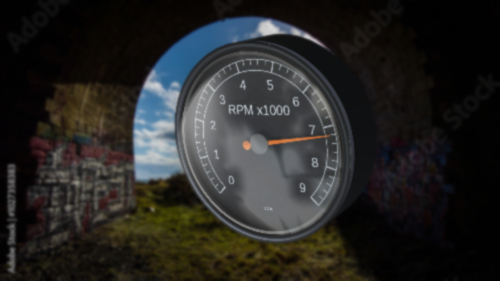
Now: 7200
